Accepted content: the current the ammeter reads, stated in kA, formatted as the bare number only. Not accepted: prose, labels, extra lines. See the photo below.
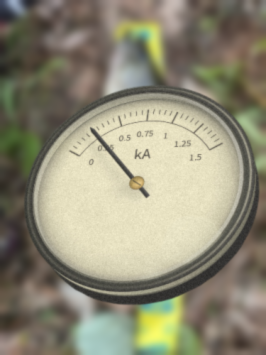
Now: 0.25
